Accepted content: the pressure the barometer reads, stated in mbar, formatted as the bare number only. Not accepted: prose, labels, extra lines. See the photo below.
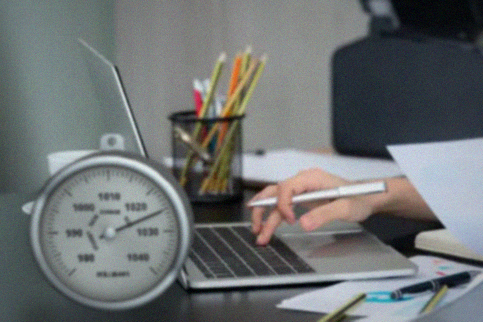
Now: 1025
